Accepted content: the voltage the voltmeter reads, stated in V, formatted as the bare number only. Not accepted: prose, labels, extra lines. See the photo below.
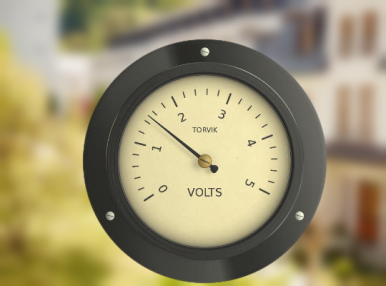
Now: 1.5
